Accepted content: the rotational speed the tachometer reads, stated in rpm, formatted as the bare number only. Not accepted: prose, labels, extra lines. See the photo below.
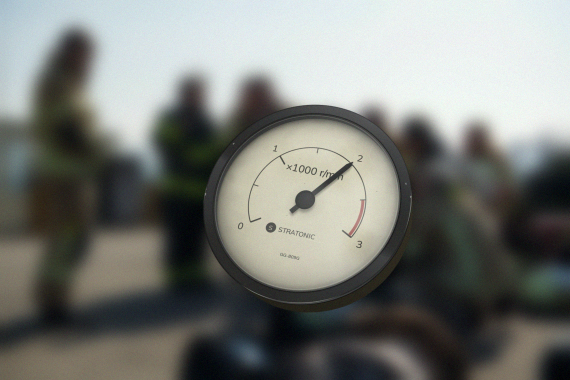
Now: 2000
